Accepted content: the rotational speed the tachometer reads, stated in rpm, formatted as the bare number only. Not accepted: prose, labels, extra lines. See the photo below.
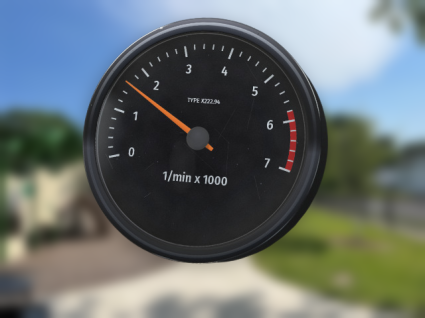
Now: 1600
